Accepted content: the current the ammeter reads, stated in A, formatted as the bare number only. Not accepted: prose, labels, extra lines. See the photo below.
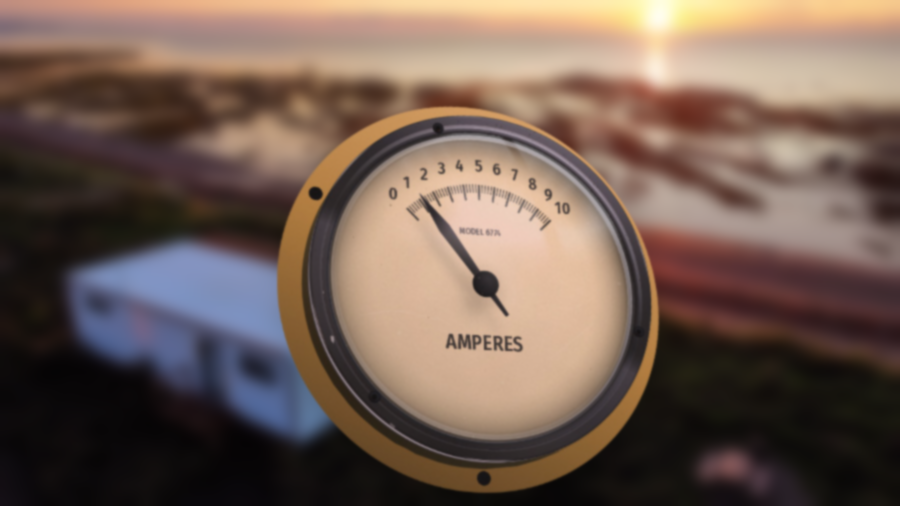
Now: 1
